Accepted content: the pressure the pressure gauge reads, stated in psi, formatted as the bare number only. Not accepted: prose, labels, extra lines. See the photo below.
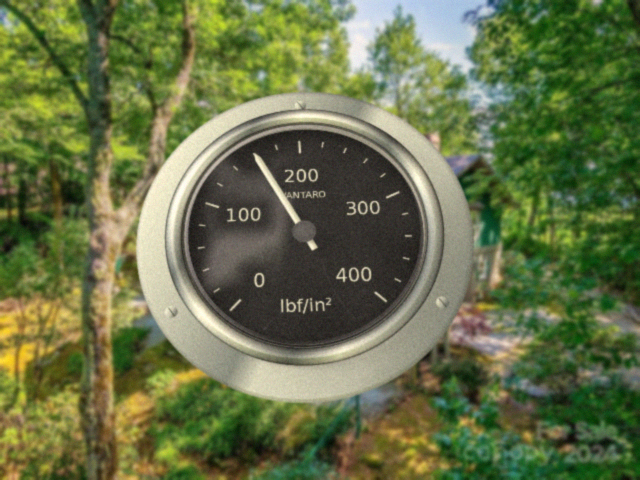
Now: 160
